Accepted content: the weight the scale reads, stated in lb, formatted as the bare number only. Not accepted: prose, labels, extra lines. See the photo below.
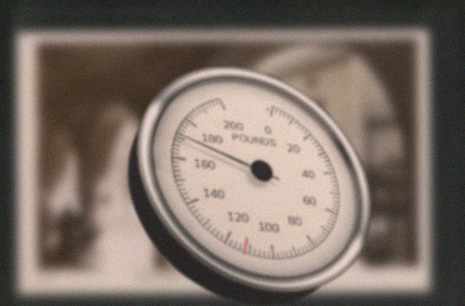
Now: 170
